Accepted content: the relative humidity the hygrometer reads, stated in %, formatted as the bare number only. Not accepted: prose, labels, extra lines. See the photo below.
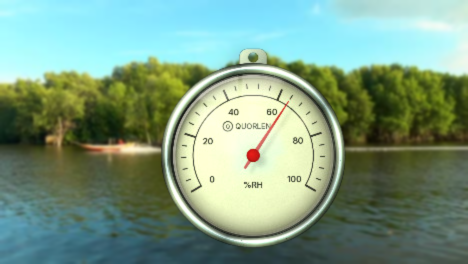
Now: 64
